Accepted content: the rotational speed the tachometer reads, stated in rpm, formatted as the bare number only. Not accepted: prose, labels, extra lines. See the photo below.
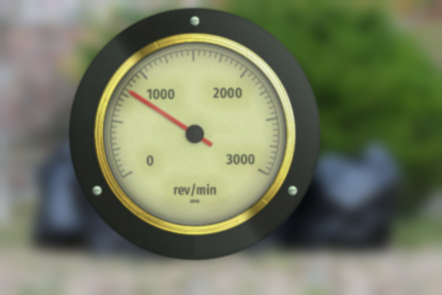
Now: 800
